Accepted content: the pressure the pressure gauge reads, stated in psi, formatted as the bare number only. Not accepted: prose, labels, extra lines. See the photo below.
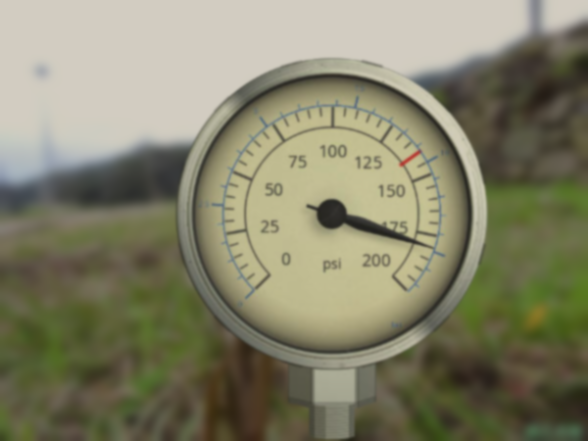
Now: 180
